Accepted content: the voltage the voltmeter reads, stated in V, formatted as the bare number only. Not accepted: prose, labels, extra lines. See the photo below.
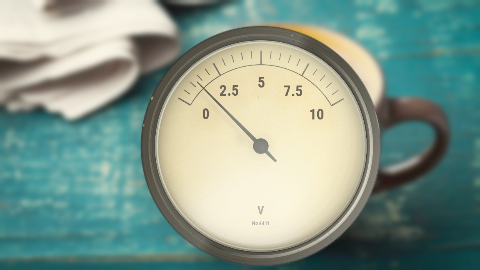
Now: 1.25
